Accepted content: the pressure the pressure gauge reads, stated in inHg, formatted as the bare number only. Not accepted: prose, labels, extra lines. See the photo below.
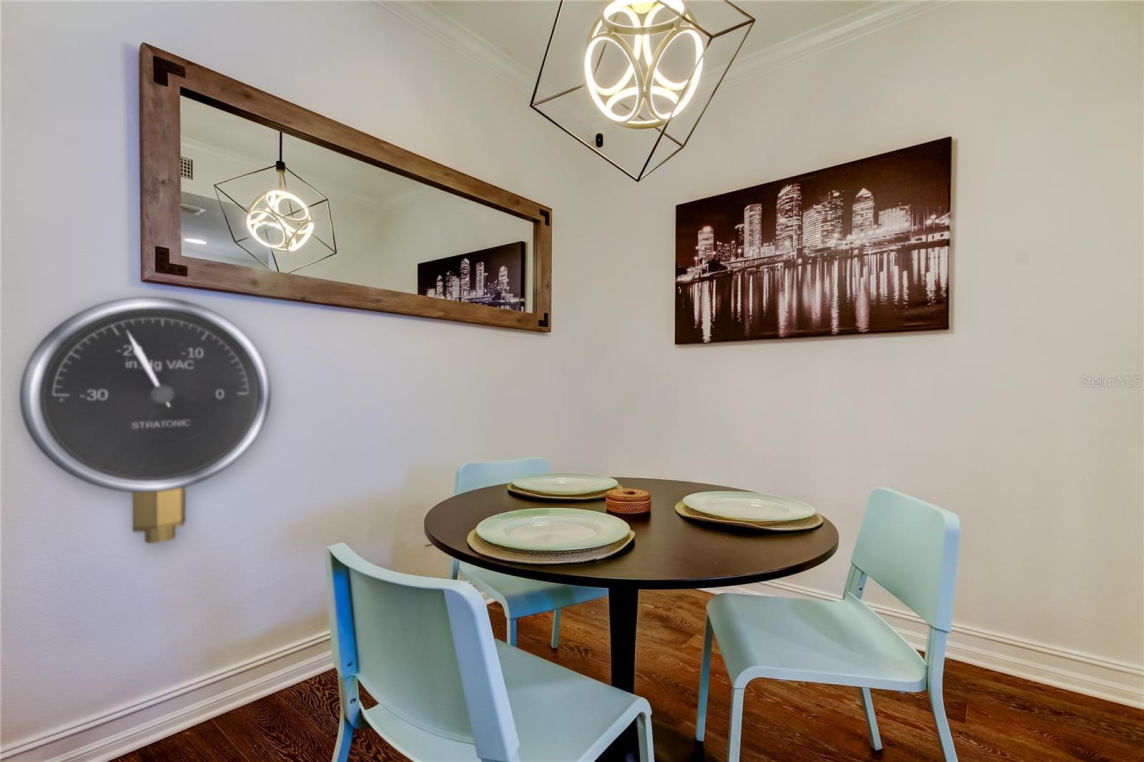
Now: -19
